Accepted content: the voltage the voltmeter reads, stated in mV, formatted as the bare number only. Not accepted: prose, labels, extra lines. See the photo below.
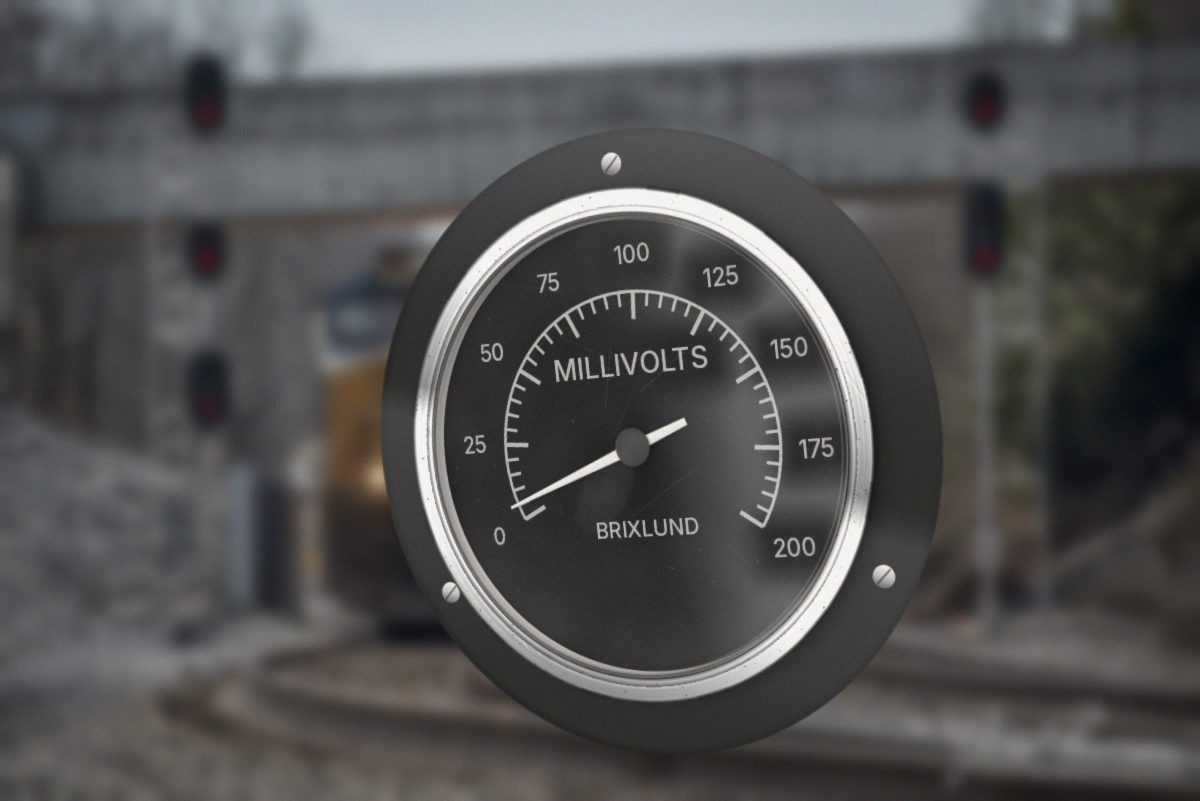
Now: 5
